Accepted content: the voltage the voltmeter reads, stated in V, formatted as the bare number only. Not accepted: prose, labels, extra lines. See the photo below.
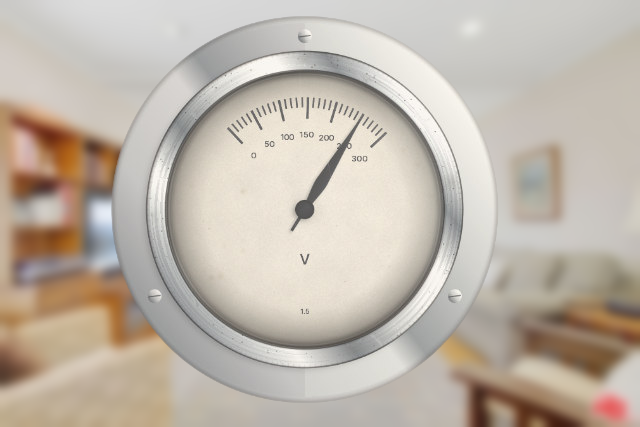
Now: 250
